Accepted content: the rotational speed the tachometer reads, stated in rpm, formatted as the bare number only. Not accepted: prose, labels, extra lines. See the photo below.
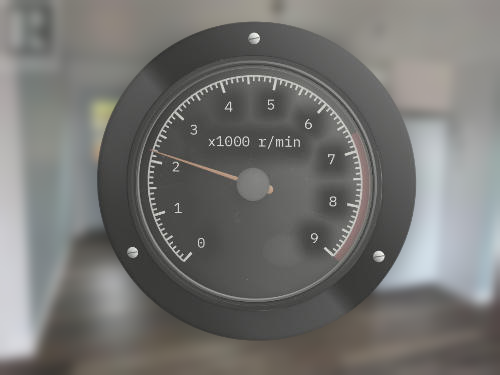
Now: 2200
